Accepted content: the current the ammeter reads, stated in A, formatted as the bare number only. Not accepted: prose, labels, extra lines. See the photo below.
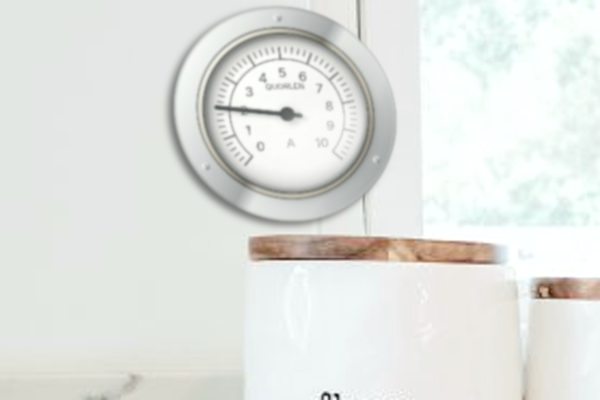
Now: 2
